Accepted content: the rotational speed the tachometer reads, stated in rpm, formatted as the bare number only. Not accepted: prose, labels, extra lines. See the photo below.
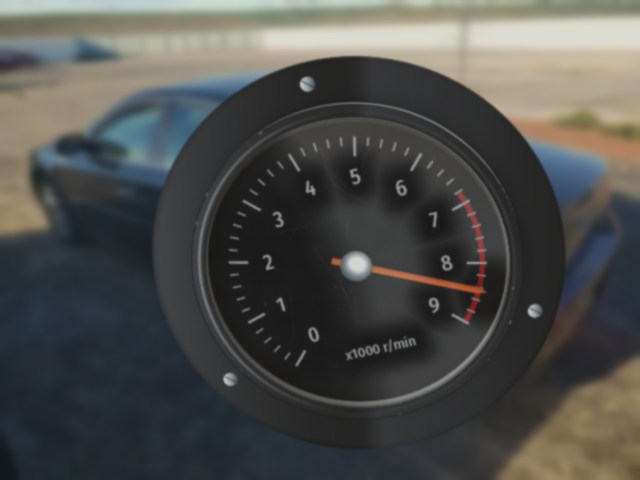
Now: 8400
